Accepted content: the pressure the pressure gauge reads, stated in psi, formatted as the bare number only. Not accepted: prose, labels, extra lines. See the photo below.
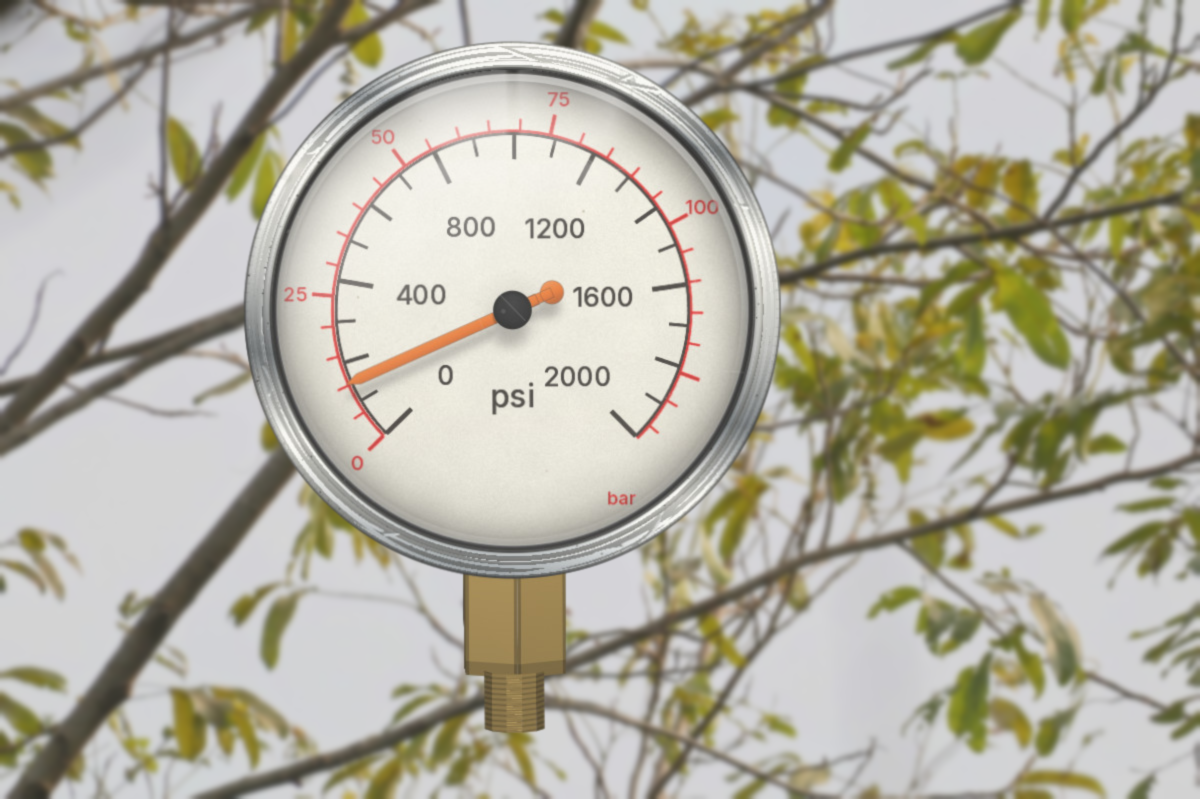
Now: 150
